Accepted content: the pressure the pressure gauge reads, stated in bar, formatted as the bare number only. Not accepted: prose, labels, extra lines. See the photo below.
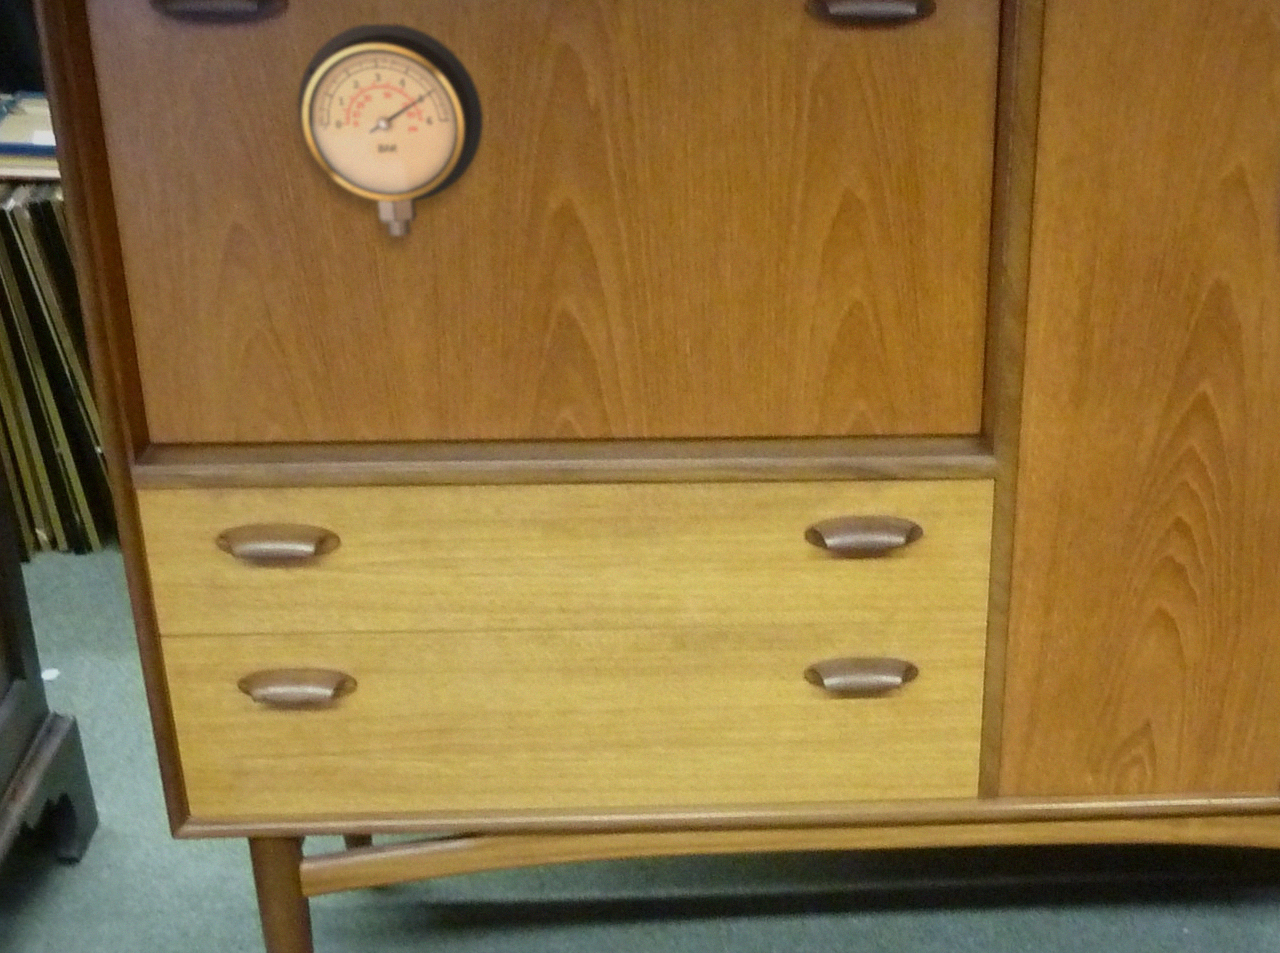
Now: 5
